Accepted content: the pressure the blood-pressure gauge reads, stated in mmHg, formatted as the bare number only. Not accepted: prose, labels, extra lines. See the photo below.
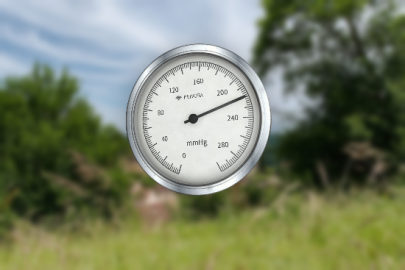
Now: 220
